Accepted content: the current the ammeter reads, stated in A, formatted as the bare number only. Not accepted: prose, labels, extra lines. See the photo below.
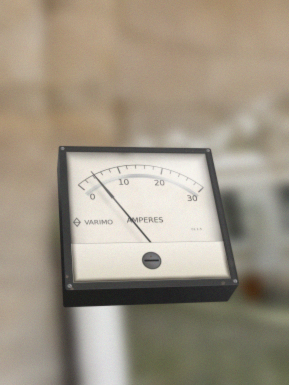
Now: 4
